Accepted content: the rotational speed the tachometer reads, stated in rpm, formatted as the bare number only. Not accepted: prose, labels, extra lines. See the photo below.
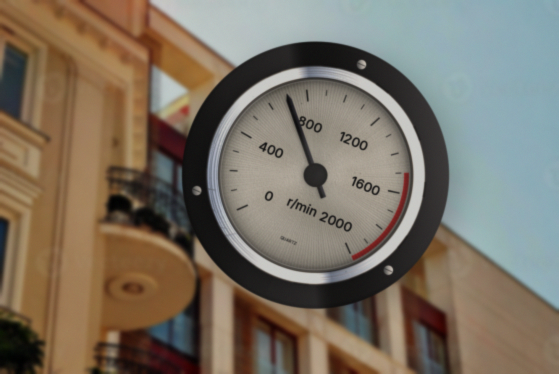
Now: 700
